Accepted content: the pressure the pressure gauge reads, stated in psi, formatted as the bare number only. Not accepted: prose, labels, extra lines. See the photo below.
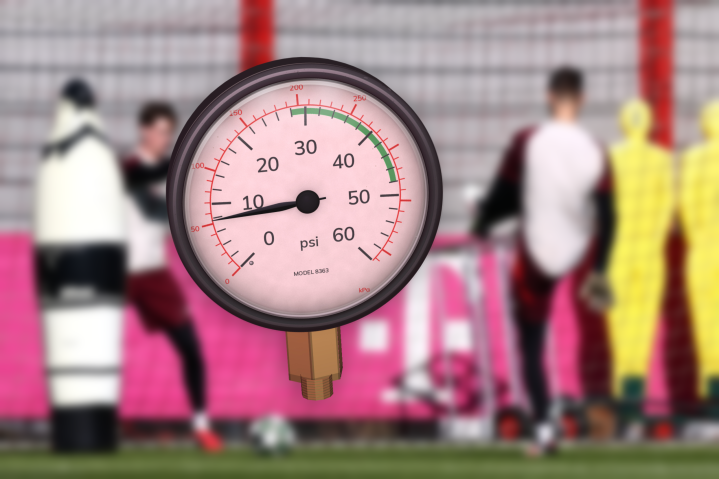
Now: 8
